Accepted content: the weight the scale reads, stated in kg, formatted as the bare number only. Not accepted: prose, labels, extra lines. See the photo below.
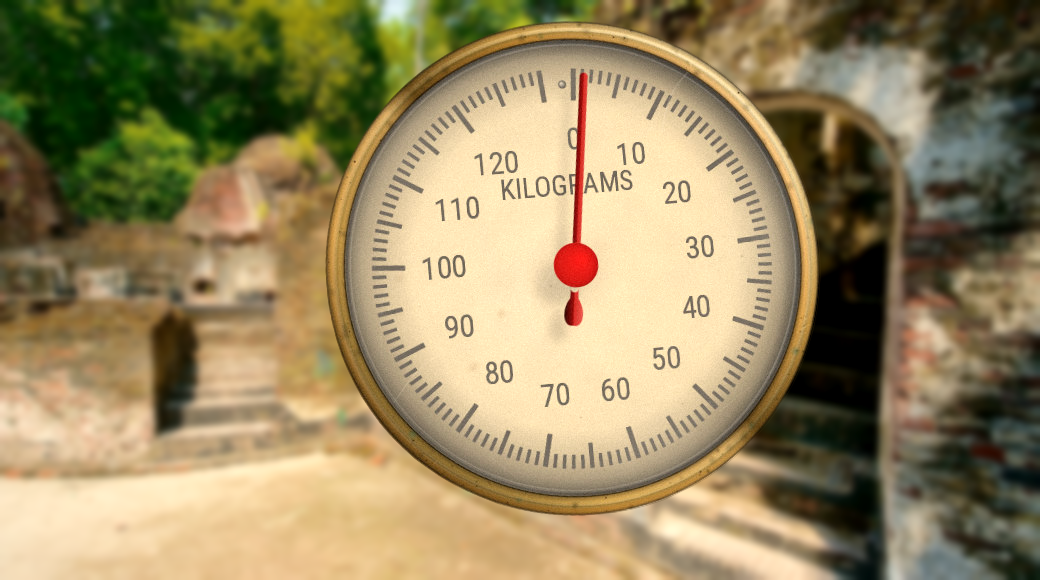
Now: 1
